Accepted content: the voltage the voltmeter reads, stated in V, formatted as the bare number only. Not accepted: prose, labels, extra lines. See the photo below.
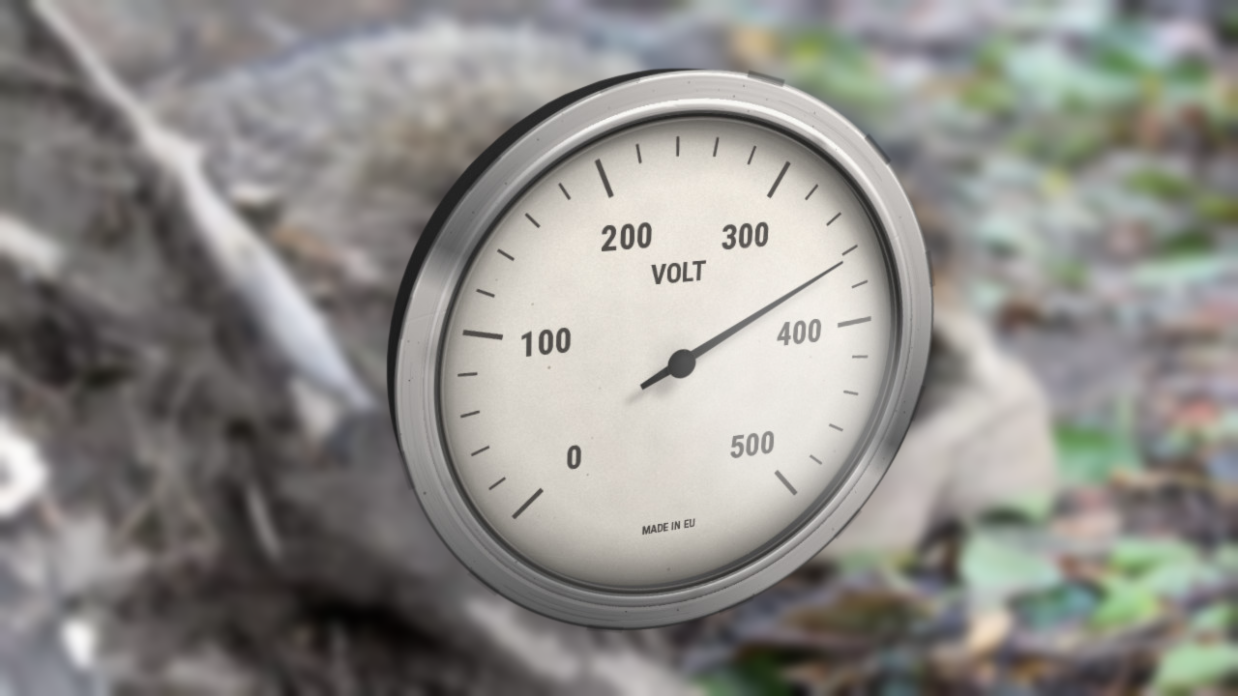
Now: 360
